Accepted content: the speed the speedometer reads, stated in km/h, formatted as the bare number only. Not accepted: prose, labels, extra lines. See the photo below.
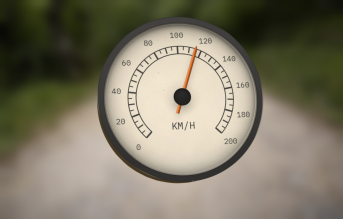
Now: 115
